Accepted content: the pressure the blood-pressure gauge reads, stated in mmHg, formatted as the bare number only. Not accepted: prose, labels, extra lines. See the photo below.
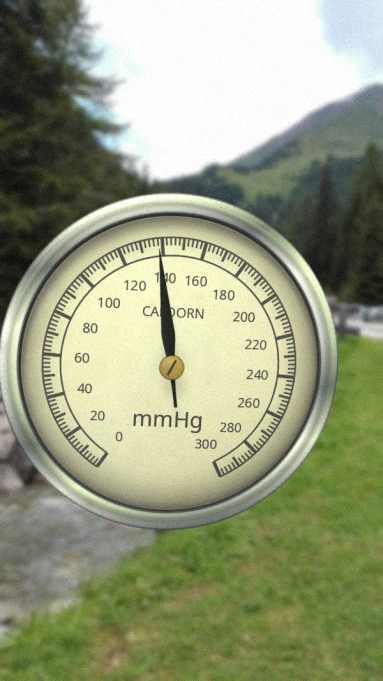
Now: 138
